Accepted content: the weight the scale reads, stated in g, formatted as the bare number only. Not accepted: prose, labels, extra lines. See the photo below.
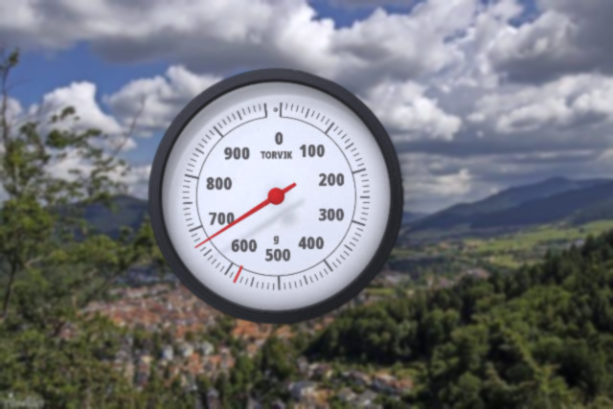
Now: 670
